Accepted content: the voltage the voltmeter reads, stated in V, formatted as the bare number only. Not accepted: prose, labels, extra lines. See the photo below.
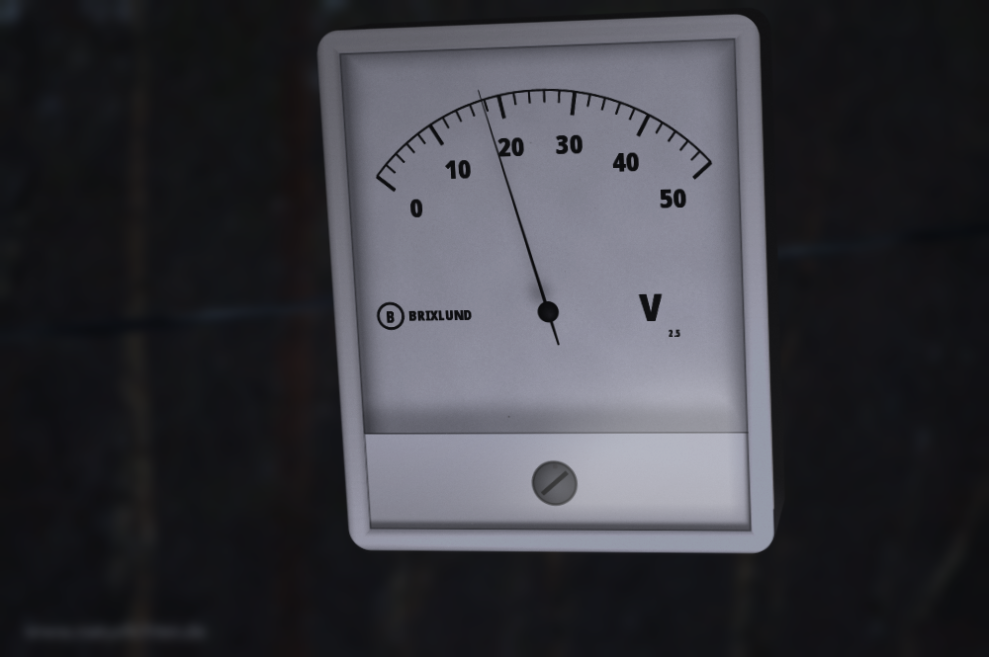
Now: 18
